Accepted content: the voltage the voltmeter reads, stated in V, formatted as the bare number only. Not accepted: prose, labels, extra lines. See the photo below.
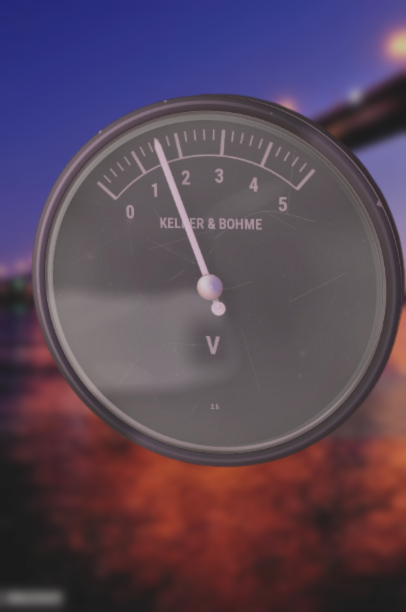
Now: 1.6
